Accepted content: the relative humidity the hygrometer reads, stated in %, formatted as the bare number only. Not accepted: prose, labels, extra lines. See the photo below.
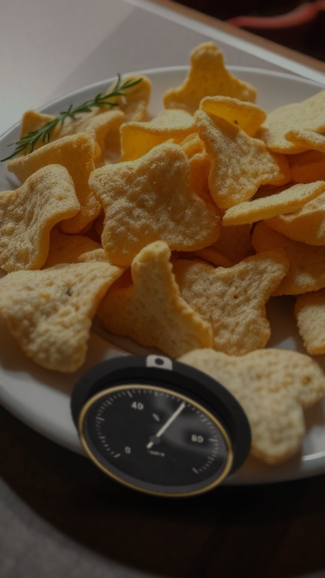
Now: 60
